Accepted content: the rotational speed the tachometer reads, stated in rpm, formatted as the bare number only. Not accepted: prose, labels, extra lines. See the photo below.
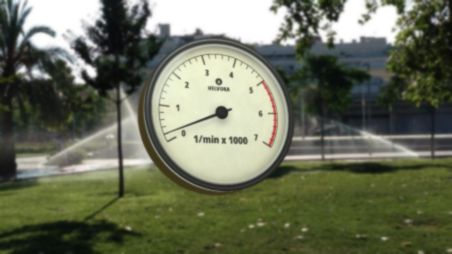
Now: 200
